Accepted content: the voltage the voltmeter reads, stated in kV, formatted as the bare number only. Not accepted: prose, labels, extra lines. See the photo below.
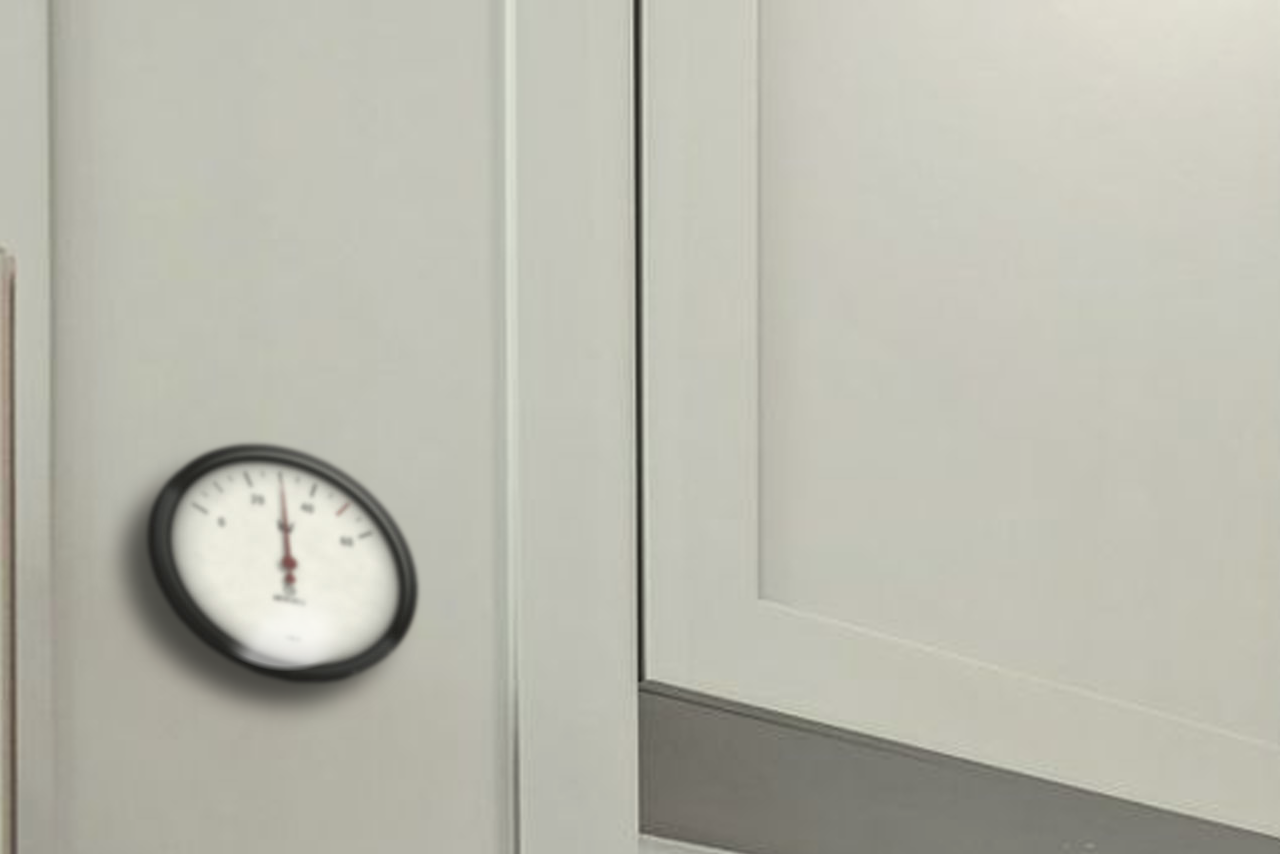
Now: 30
